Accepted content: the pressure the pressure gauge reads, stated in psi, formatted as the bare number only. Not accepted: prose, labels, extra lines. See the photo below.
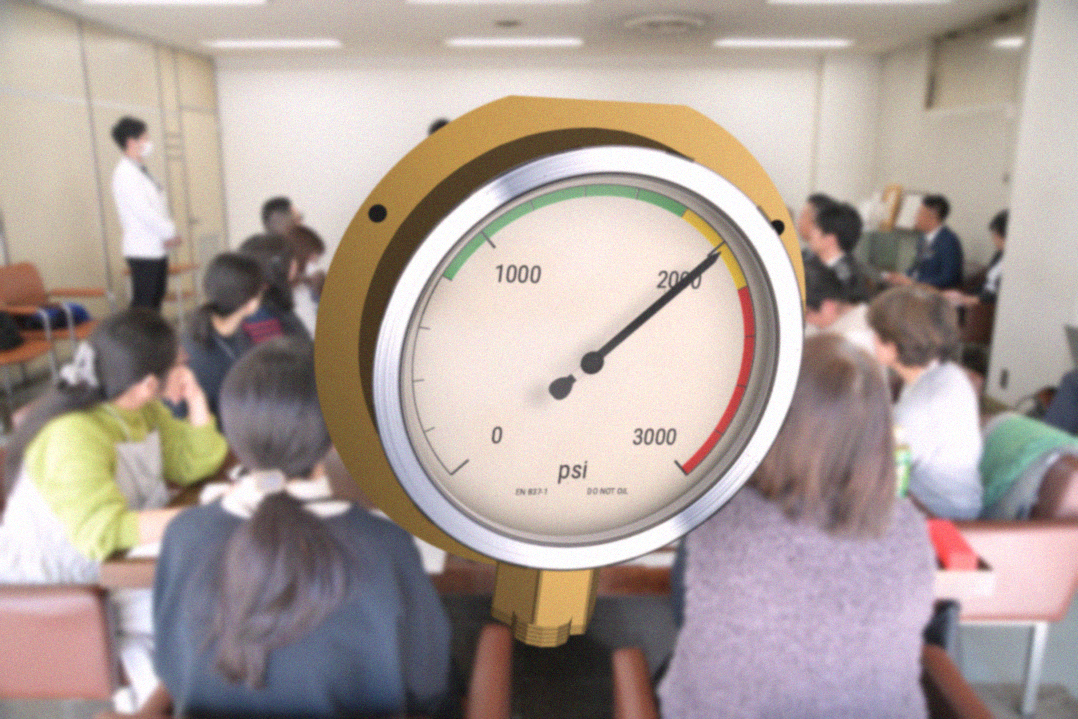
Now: 2000
